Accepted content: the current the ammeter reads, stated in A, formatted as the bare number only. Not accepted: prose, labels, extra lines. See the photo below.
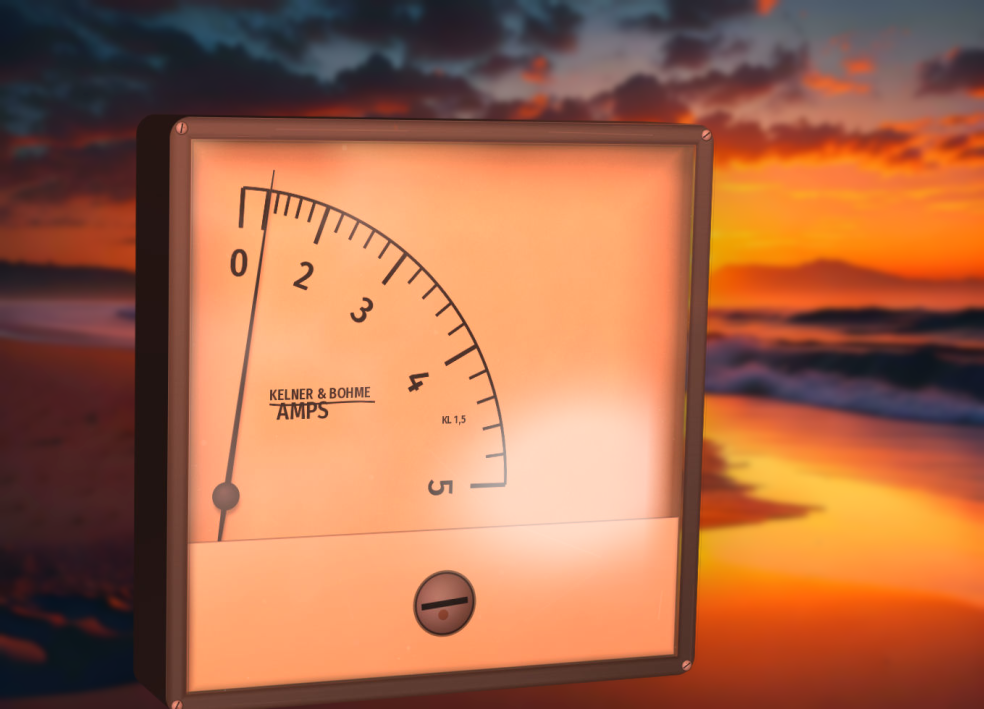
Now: 1
